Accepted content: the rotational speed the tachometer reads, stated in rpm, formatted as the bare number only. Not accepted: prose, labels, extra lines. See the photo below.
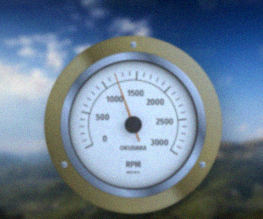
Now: 1200
